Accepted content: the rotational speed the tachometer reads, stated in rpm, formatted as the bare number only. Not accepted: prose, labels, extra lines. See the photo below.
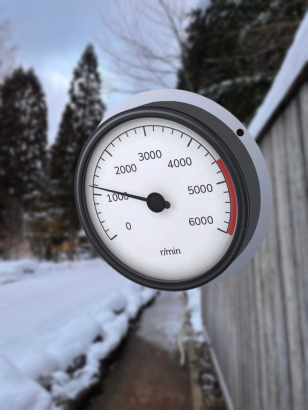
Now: 1200
